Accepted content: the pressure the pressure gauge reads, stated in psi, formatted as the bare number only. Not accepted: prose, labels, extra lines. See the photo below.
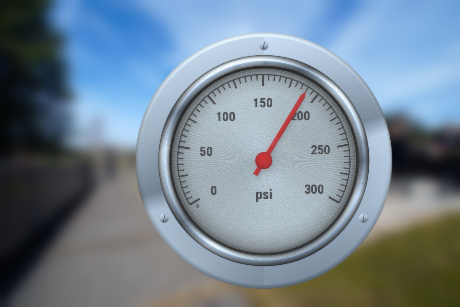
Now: 190
